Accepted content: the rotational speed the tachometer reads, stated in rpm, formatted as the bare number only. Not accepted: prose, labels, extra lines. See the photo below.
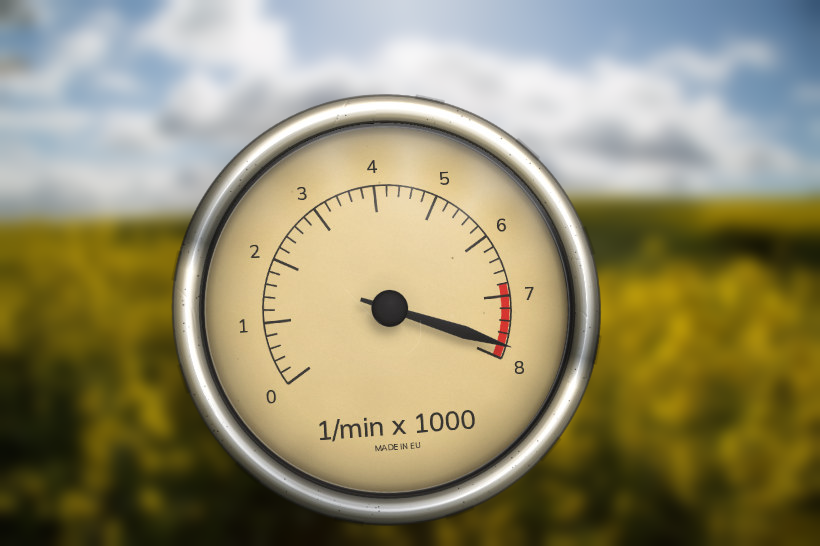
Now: 7800
